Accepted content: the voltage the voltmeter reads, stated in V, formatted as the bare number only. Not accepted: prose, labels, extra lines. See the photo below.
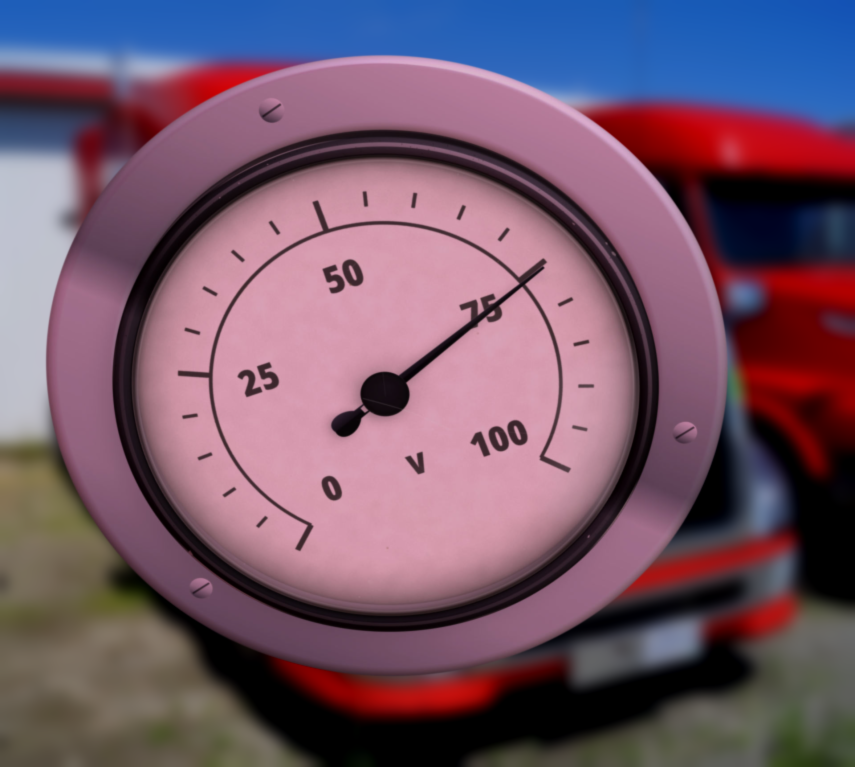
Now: 75
